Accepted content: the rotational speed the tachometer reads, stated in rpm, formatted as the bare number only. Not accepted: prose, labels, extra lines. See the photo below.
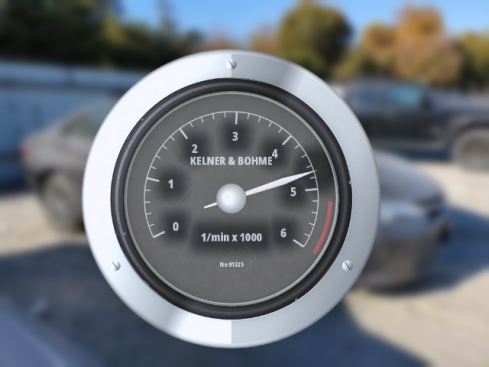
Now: 4700
